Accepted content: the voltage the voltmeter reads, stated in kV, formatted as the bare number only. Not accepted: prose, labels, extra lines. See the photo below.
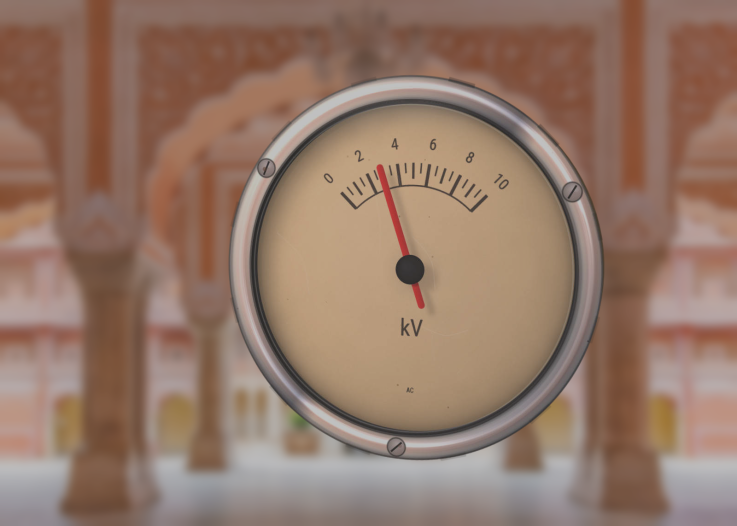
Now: 3
